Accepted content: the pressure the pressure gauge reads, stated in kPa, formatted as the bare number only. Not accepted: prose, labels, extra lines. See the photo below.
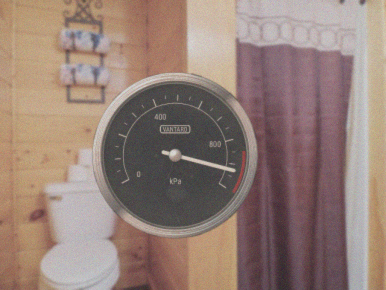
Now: 925
